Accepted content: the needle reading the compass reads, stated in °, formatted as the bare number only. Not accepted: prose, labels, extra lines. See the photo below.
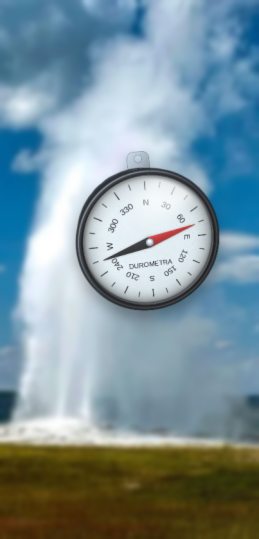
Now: 75
